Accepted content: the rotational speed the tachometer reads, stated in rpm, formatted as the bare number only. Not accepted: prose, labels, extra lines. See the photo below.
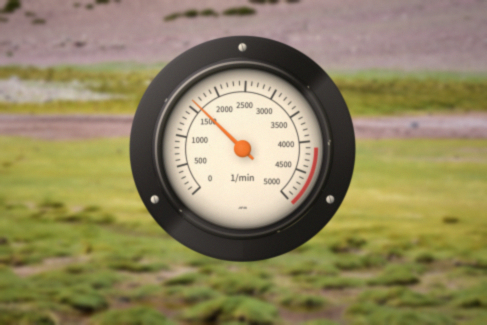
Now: 1600
